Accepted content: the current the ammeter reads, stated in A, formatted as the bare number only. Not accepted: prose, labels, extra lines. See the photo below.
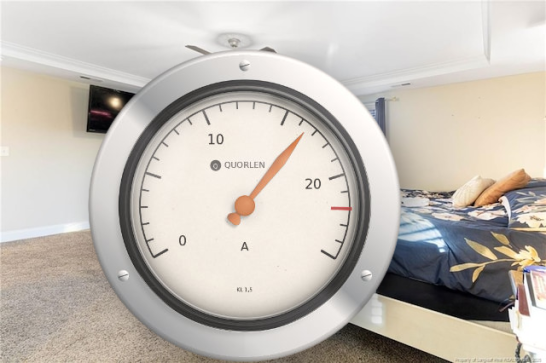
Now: 16.5
